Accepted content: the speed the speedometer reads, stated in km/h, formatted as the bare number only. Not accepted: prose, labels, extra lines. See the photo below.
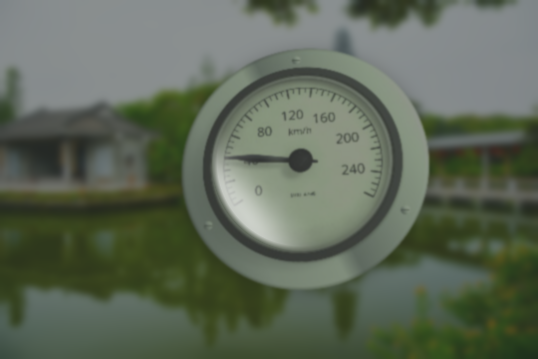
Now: 40
